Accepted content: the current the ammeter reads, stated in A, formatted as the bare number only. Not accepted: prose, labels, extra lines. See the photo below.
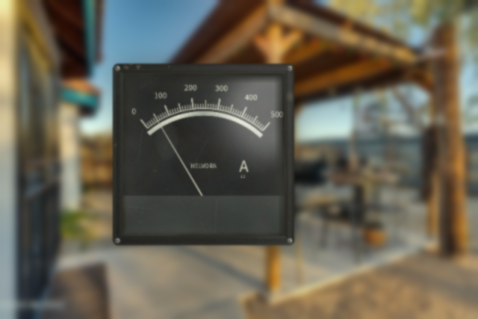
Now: 50
